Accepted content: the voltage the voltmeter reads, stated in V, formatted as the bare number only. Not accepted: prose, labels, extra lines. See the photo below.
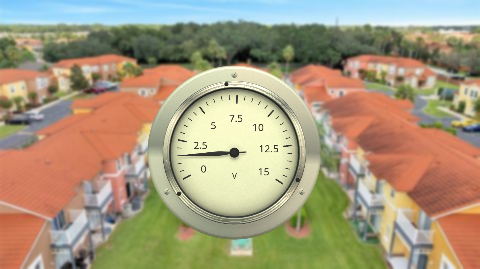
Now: 1.5
